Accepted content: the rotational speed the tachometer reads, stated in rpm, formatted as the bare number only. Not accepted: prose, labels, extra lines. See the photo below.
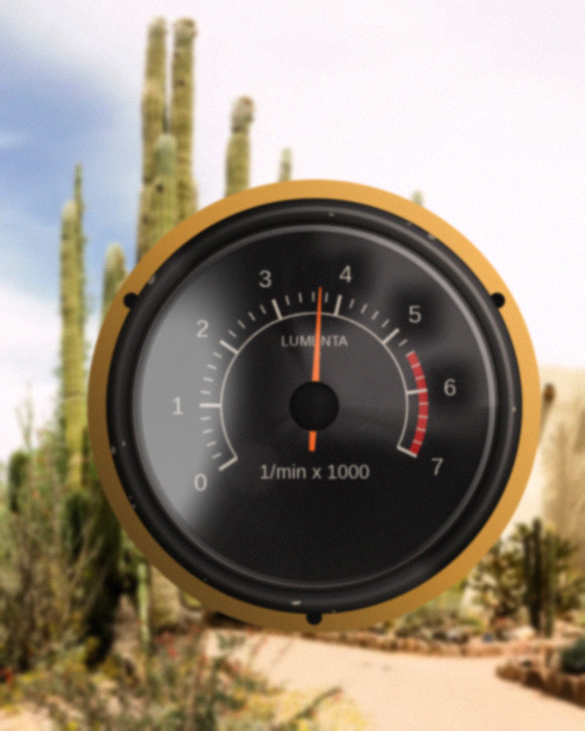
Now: 3700
